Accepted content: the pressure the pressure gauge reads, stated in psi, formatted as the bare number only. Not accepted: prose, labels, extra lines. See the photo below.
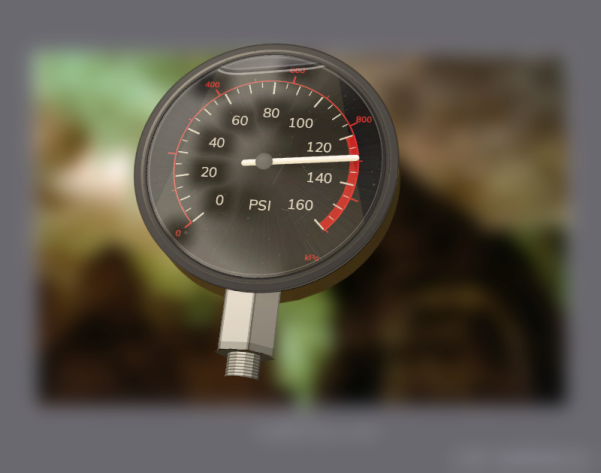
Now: 130
